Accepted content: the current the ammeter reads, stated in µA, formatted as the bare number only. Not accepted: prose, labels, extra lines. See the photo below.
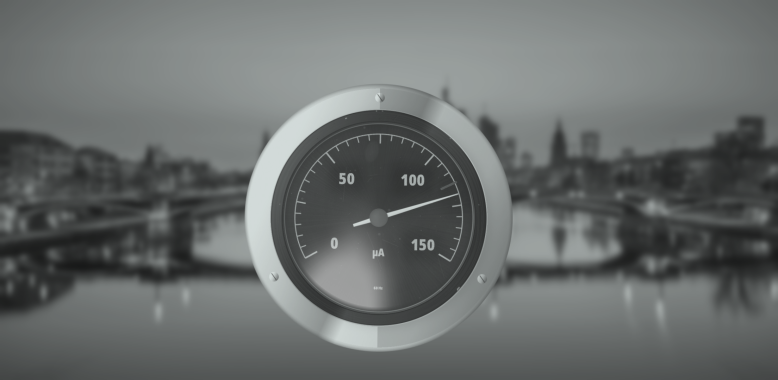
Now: 120
